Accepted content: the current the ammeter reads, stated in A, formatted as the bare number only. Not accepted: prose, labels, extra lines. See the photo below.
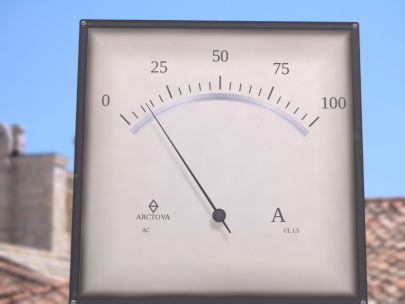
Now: 12.5
